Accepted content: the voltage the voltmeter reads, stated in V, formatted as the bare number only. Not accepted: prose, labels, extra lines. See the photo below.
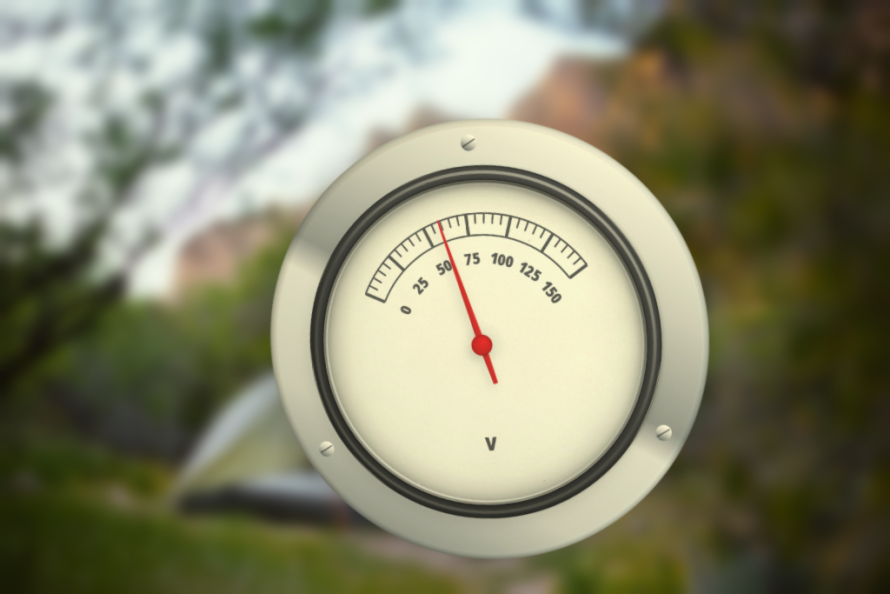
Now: 60
